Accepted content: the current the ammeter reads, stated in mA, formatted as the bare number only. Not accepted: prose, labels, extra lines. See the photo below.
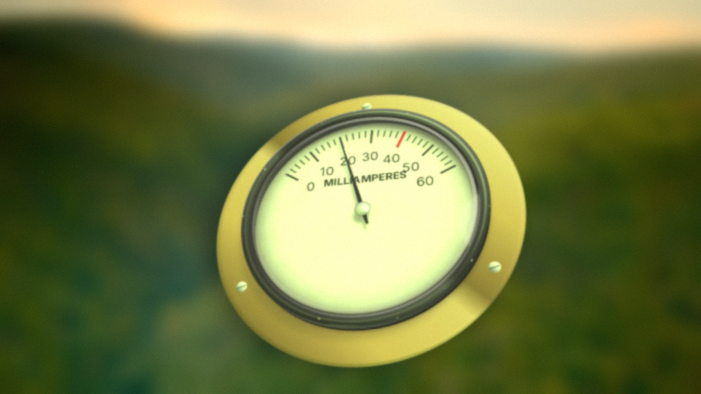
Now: 20
